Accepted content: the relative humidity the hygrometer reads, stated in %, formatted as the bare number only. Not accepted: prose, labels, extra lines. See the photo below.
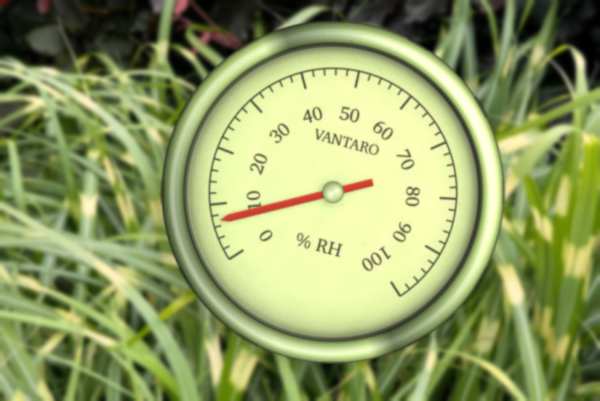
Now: 7
